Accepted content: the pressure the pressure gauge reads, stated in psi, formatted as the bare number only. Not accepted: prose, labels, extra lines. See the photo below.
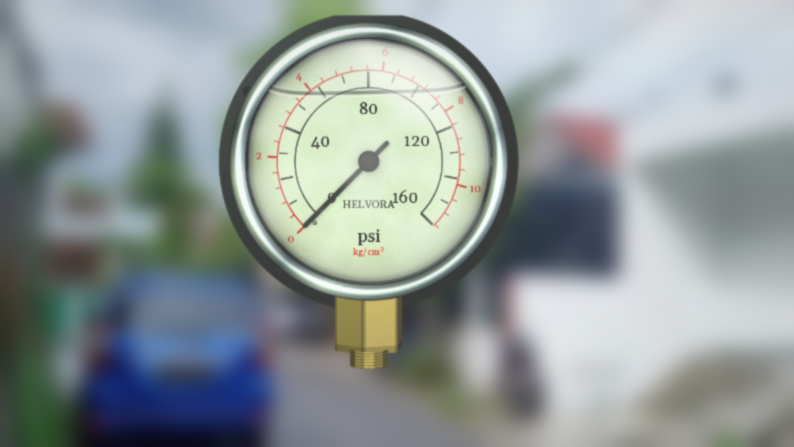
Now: 0
